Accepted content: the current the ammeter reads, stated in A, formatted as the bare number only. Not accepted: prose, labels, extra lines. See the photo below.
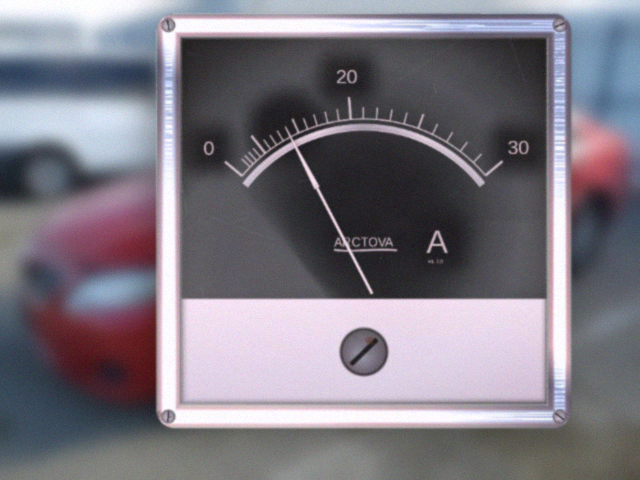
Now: 14
